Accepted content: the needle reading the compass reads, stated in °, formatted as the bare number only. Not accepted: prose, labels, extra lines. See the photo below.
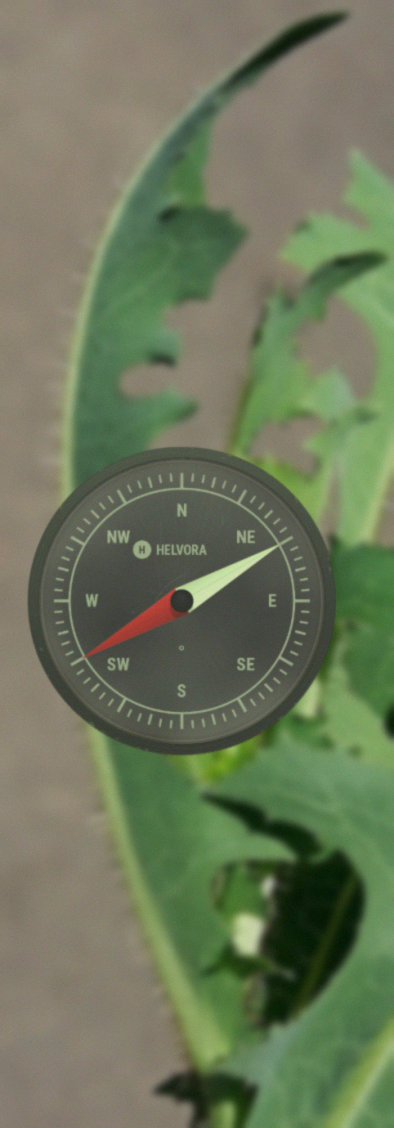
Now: 240
